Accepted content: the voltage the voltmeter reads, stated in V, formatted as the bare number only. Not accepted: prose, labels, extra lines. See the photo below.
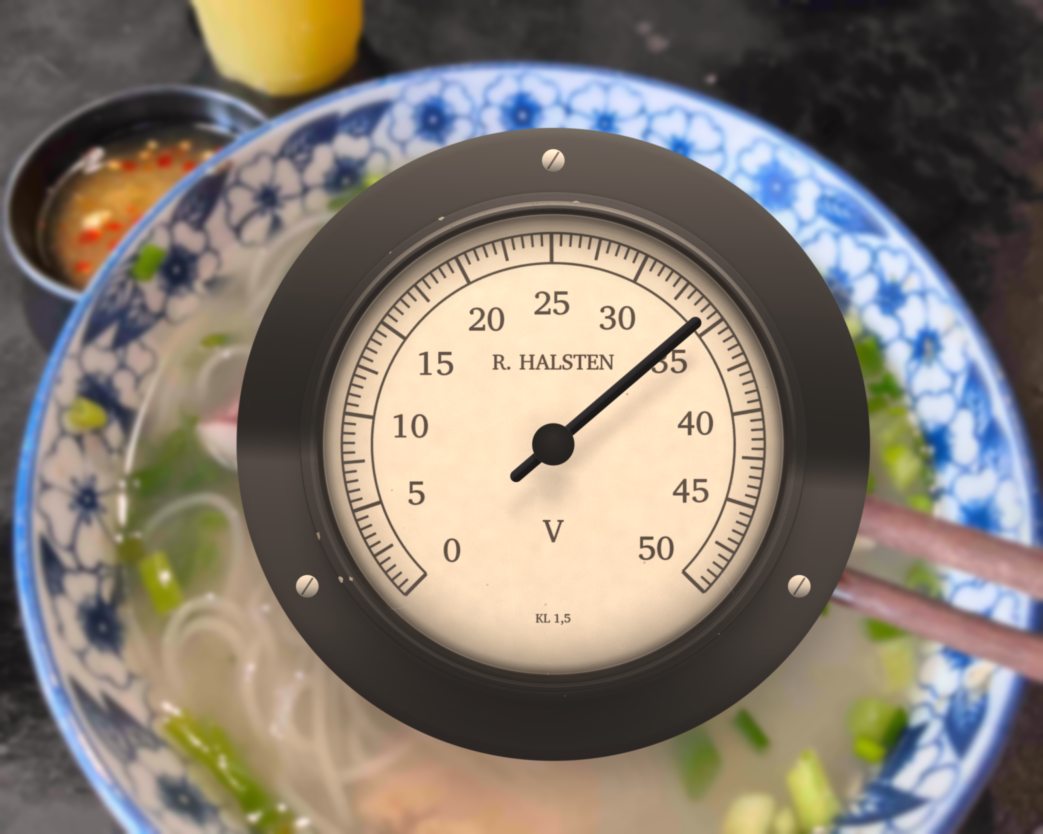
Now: 34.25
